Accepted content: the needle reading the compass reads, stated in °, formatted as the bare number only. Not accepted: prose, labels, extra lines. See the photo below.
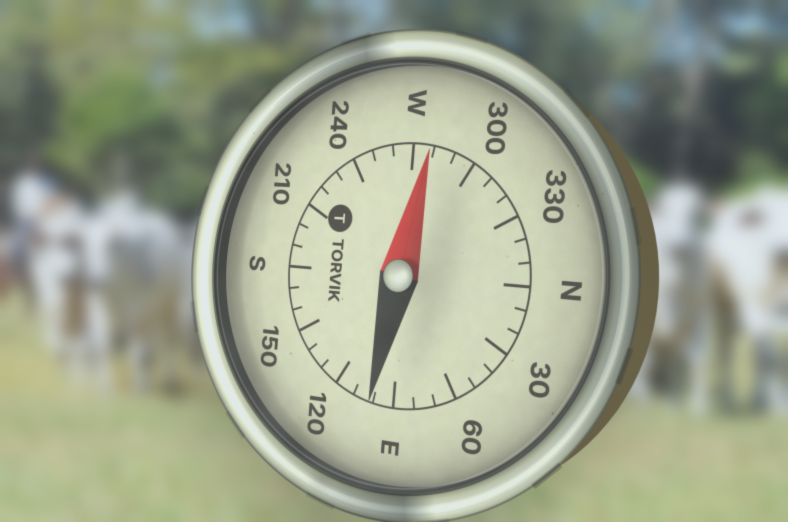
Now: 280
